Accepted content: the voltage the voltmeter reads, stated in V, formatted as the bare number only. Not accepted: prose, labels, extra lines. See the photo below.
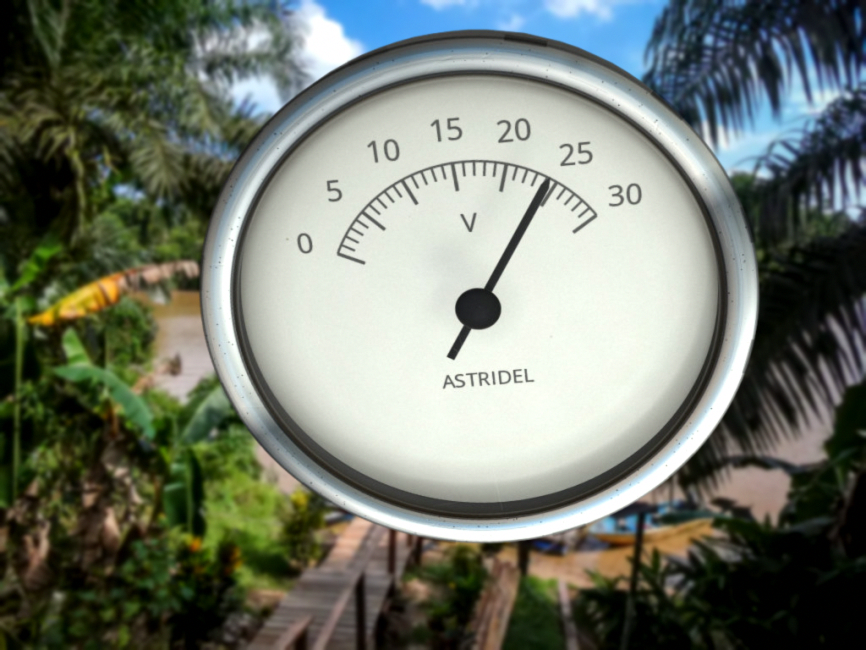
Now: 24
